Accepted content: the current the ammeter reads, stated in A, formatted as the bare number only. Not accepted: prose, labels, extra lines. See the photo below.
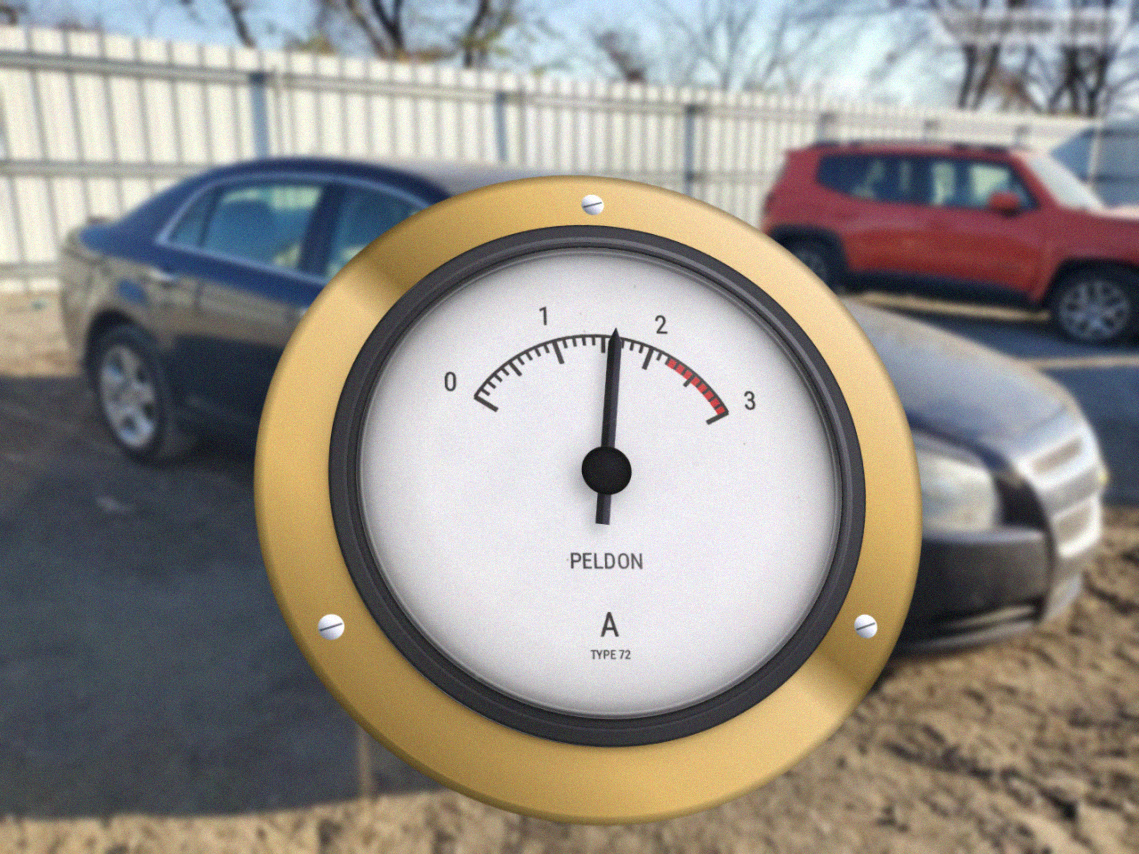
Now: 1.6
